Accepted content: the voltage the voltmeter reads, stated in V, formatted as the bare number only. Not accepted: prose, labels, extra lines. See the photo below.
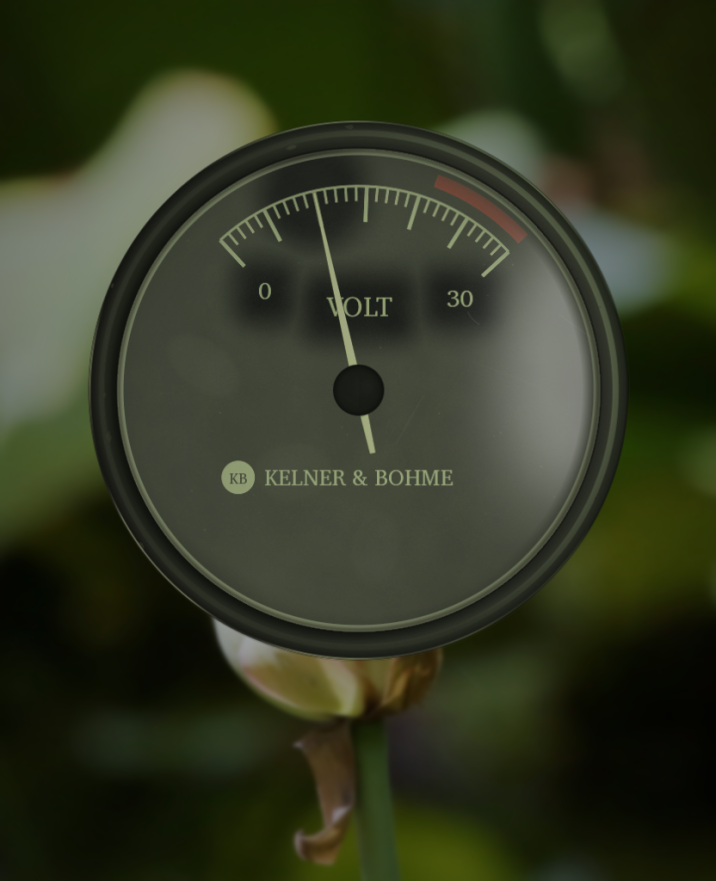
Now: 10
